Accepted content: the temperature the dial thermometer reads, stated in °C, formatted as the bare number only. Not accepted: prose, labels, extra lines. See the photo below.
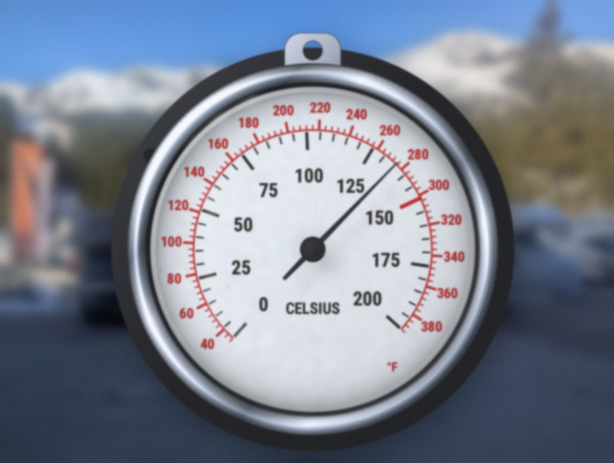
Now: 135
